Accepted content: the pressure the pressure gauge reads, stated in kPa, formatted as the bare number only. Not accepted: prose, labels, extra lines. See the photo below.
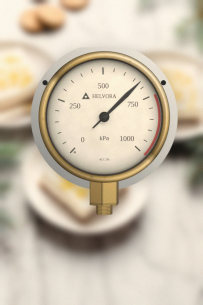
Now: 675
